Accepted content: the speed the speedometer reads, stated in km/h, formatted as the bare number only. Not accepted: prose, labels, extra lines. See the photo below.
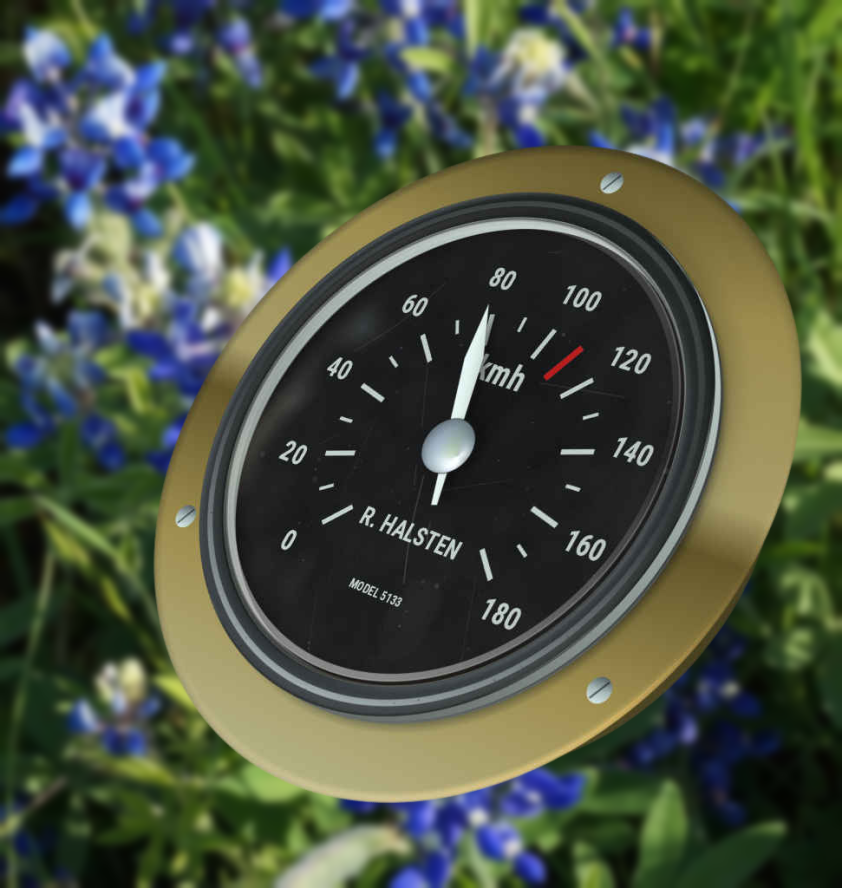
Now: 80
